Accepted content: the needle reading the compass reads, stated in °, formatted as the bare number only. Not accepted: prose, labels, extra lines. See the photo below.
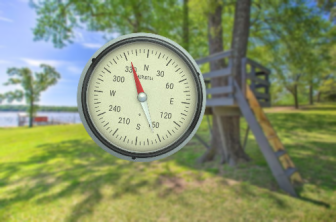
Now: 335
